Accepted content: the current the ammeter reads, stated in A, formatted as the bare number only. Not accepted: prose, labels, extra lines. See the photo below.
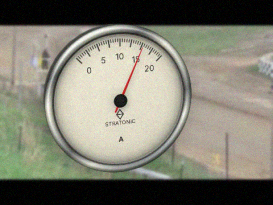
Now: 15
